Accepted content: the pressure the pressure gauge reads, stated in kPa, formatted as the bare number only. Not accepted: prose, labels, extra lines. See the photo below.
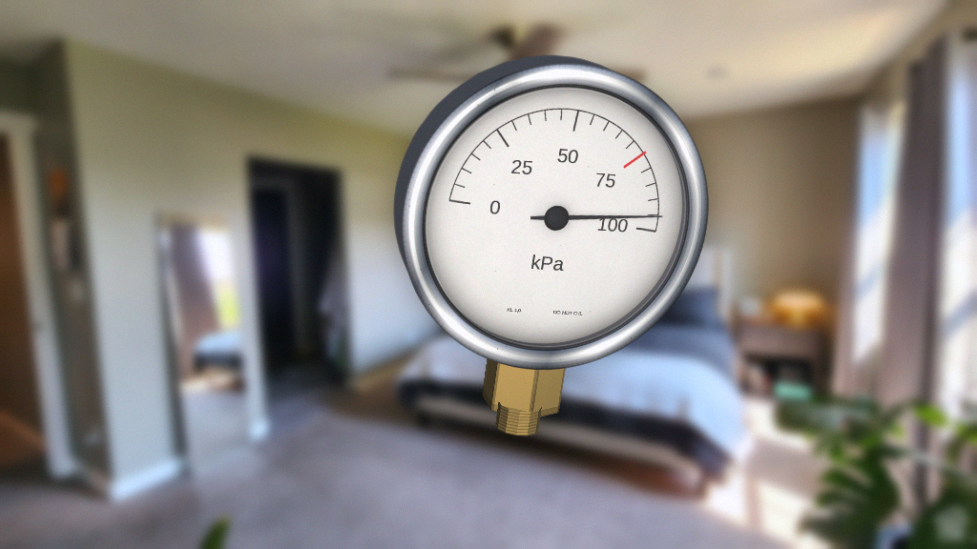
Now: 95
